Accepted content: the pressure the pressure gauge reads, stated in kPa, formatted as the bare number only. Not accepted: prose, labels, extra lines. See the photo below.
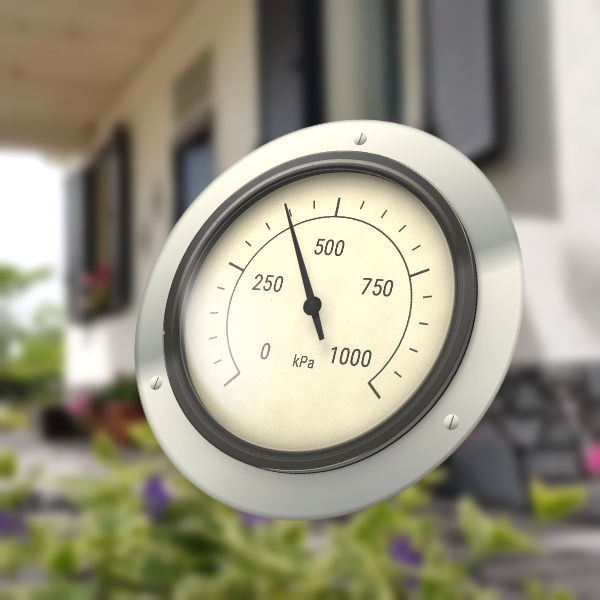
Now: 400
